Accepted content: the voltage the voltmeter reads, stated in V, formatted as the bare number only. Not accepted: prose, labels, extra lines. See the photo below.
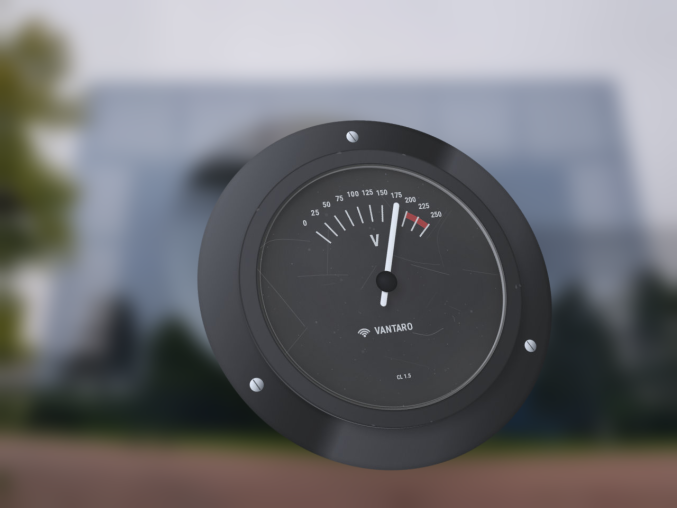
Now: 175
